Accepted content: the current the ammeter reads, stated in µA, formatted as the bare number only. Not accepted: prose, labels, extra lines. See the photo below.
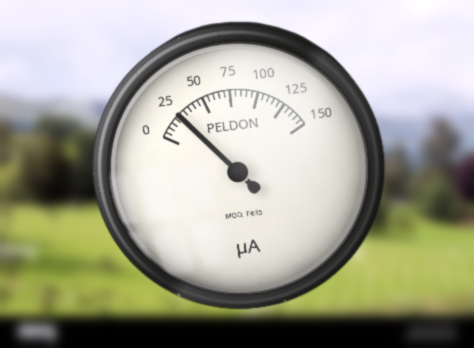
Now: 25
